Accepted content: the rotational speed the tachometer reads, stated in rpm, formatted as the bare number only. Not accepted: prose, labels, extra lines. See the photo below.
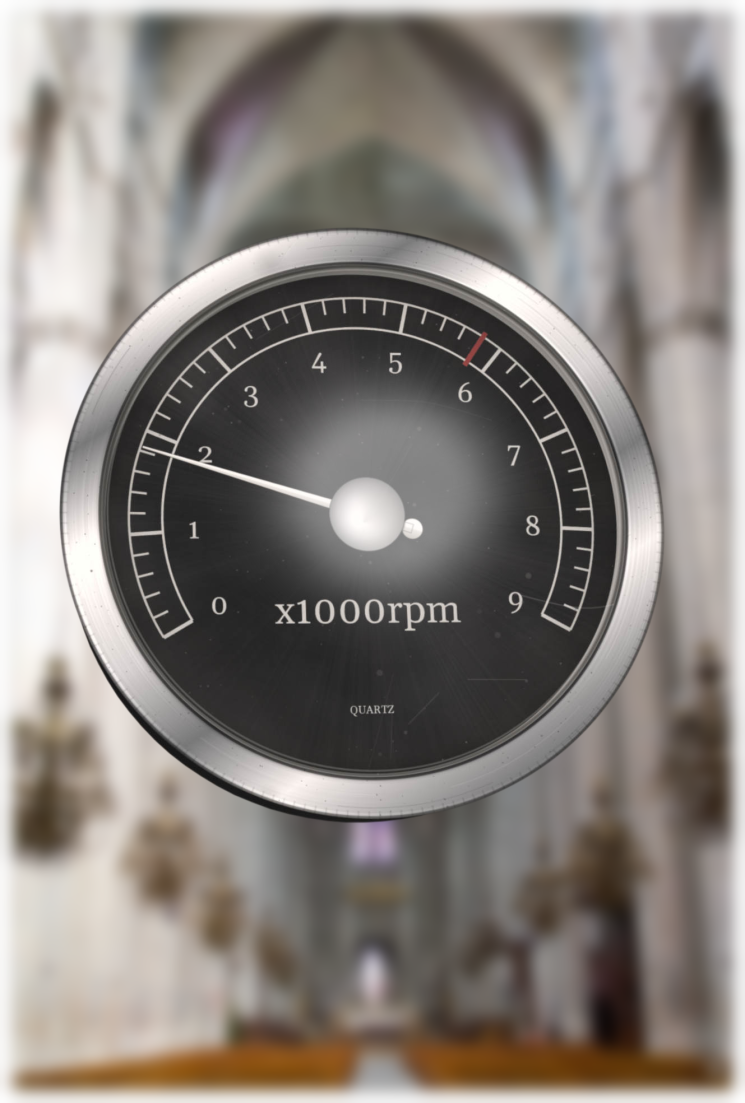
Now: 1800
